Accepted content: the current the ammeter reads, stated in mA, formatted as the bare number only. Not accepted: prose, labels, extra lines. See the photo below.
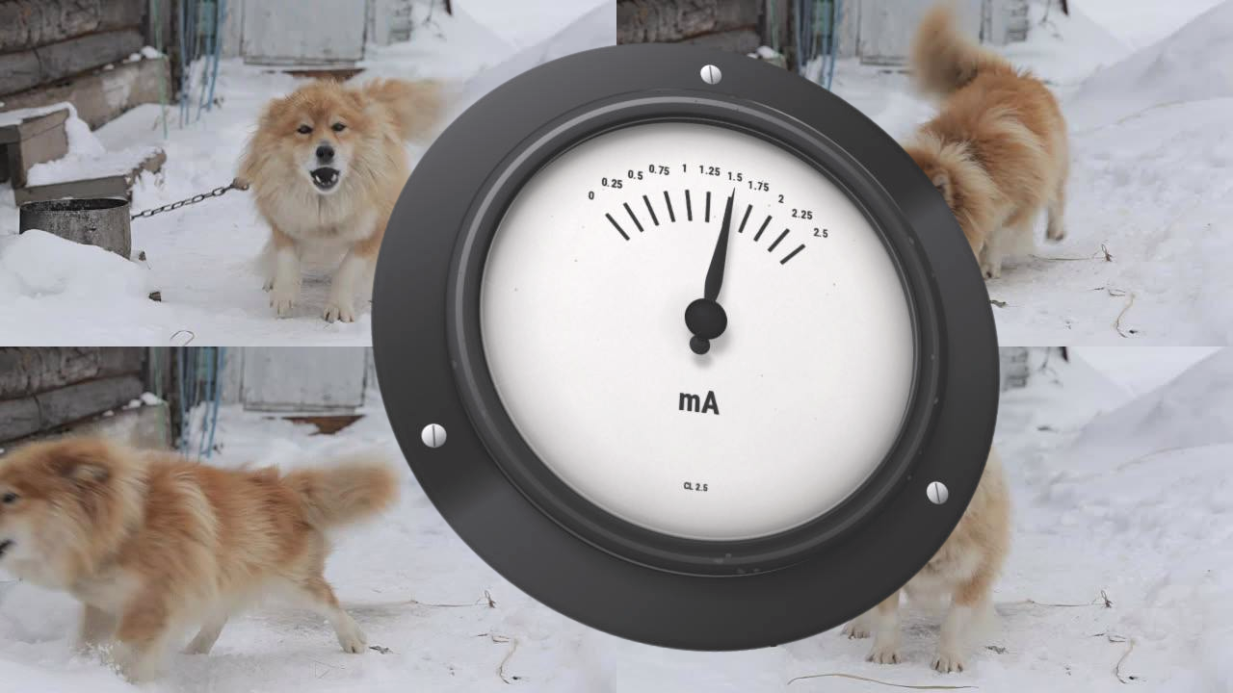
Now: 1.5
